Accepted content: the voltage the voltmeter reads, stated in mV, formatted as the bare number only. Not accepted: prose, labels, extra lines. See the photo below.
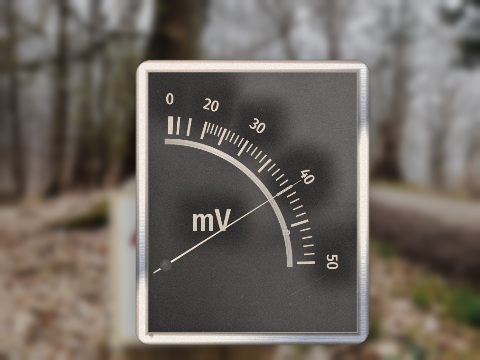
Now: 40
